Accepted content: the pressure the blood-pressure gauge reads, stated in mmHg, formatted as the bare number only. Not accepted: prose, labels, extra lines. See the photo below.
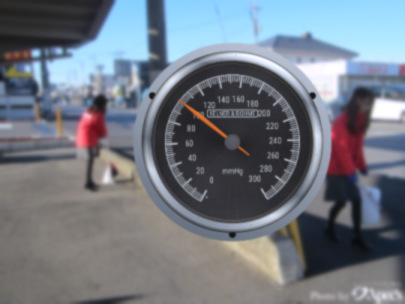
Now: 100
